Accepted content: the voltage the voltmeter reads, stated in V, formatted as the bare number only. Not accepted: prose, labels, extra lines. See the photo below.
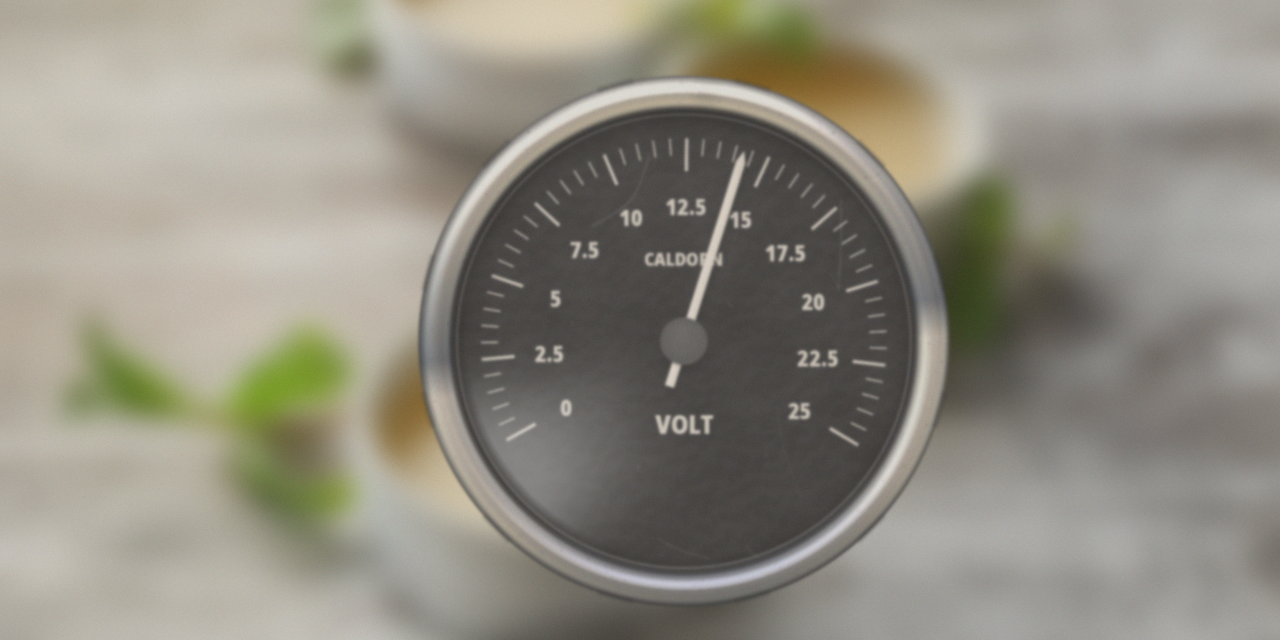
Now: 14.25
